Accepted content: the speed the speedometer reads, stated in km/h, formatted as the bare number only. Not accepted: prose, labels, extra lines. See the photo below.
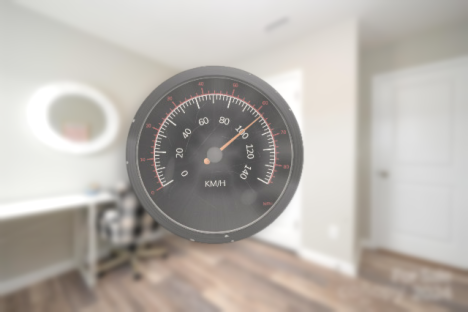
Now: 100
